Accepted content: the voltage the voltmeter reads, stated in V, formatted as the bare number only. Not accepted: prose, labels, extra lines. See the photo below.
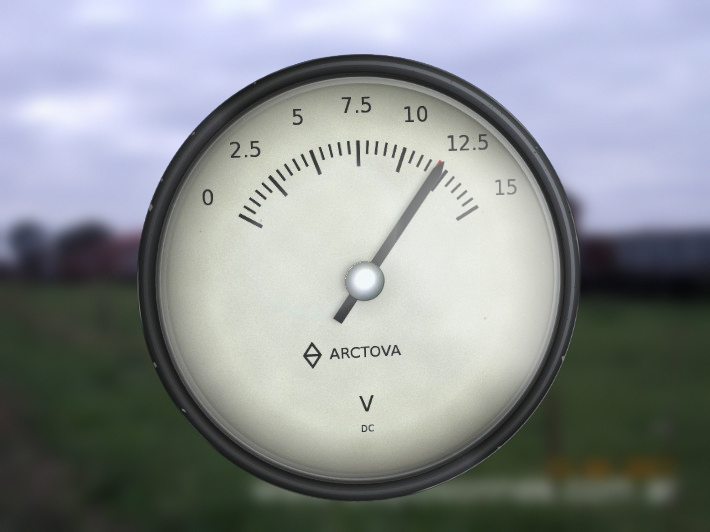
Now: 12
